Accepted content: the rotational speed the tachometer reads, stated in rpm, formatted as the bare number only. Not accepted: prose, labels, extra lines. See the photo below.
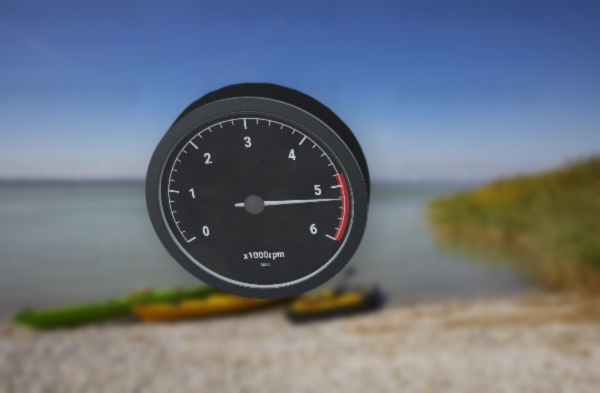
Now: 5200
